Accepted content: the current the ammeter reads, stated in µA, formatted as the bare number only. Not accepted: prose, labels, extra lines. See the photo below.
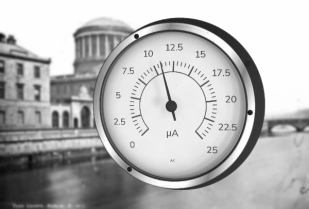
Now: 11
